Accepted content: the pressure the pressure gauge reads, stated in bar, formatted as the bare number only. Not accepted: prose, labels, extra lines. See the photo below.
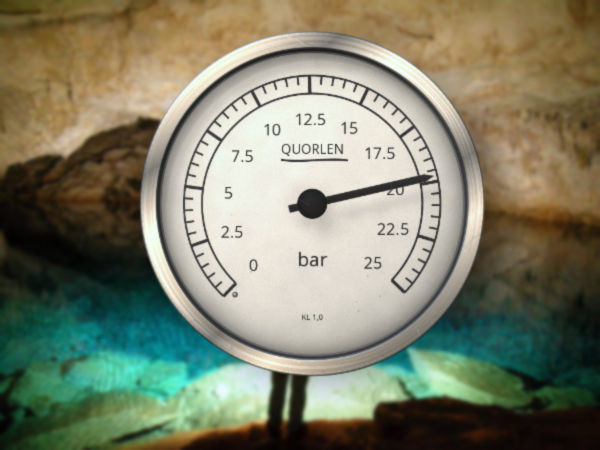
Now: 19.75
